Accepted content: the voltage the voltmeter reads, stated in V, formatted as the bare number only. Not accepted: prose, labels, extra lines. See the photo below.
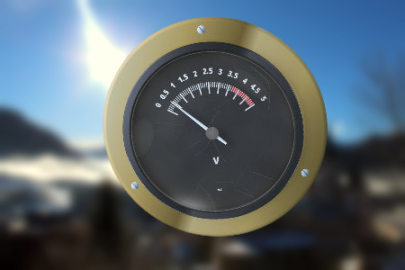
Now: 0.5
